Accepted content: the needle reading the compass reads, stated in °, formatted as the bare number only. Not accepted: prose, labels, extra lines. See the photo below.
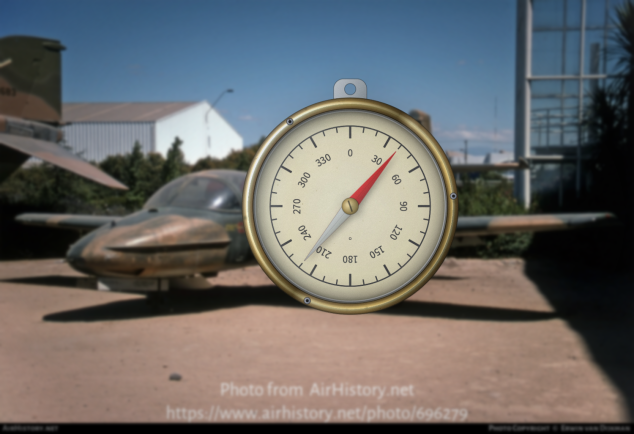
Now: 40
